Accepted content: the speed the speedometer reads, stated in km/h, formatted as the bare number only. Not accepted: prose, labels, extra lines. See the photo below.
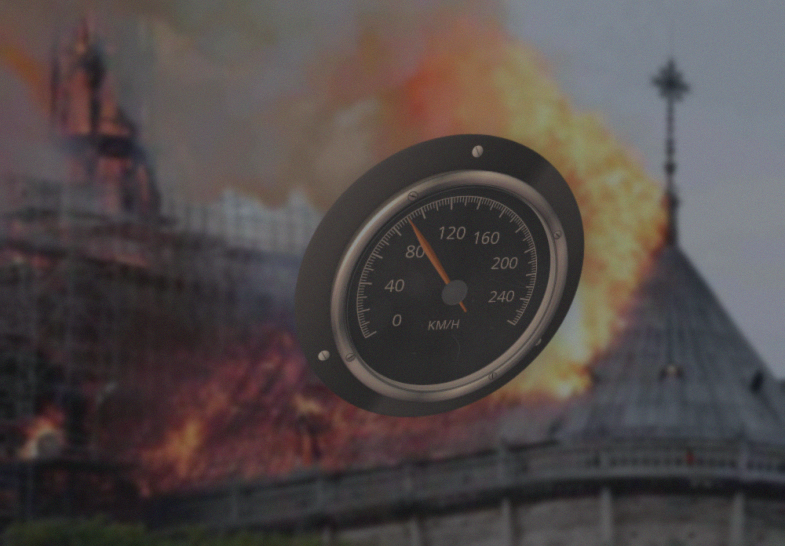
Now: 90
